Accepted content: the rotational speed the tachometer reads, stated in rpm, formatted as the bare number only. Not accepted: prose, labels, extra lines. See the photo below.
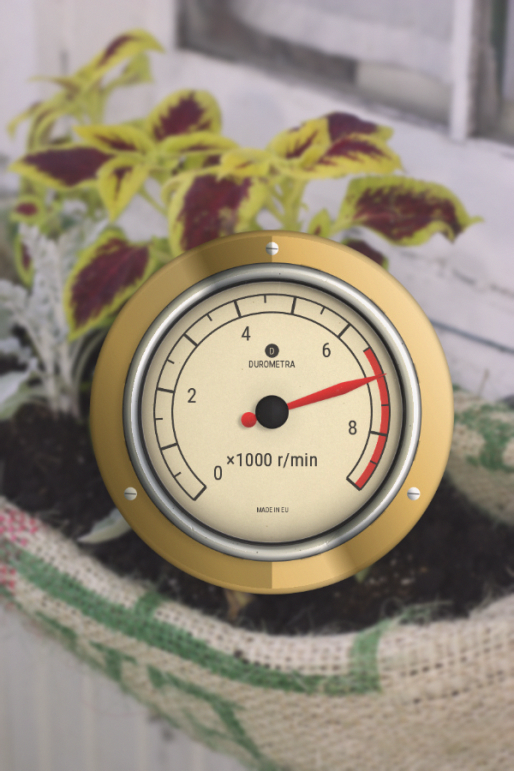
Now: 7000
